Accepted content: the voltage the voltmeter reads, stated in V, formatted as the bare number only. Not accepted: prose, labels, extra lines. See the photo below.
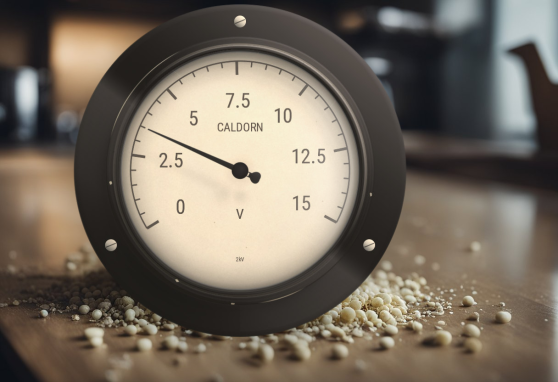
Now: 3.5
